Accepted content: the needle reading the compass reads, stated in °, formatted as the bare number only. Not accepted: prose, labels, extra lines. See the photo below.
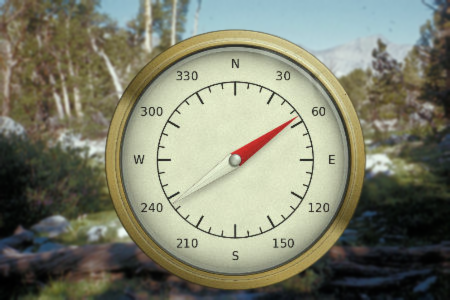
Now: 55
